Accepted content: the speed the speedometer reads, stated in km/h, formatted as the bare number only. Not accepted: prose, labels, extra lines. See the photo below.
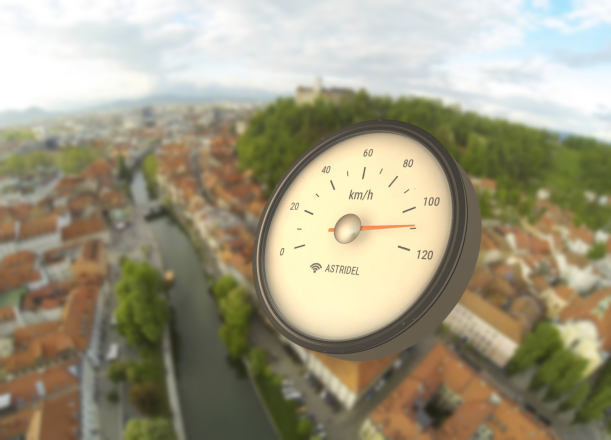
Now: 110
